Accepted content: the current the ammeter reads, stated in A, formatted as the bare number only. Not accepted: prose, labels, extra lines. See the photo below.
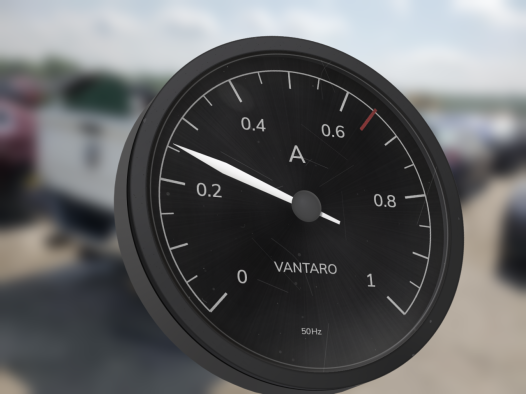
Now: 0.25
